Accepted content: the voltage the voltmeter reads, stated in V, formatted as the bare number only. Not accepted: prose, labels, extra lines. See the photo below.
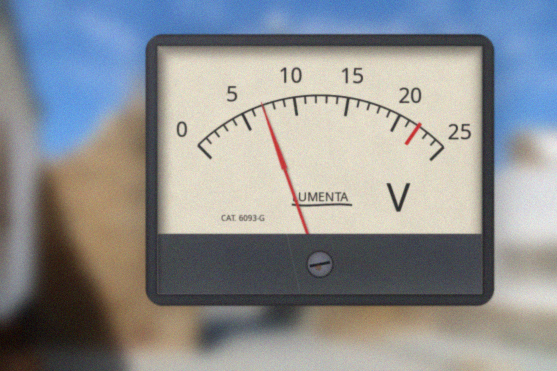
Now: 7
